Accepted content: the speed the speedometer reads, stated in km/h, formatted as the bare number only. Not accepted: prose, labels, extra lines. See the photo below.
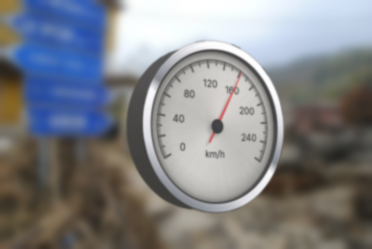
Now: 160
